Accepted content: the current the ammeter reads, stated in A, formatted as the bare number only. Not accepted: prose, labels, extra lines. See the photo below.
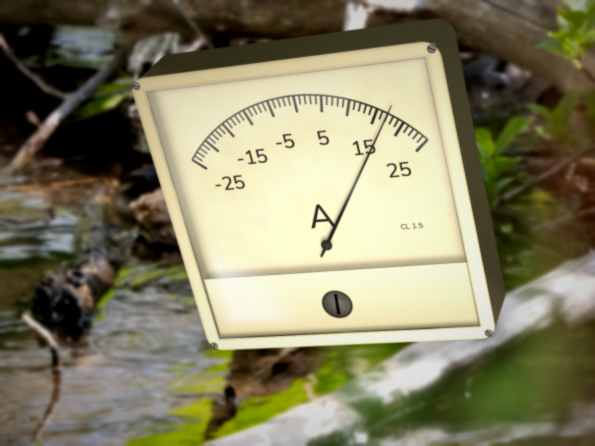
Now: 17
